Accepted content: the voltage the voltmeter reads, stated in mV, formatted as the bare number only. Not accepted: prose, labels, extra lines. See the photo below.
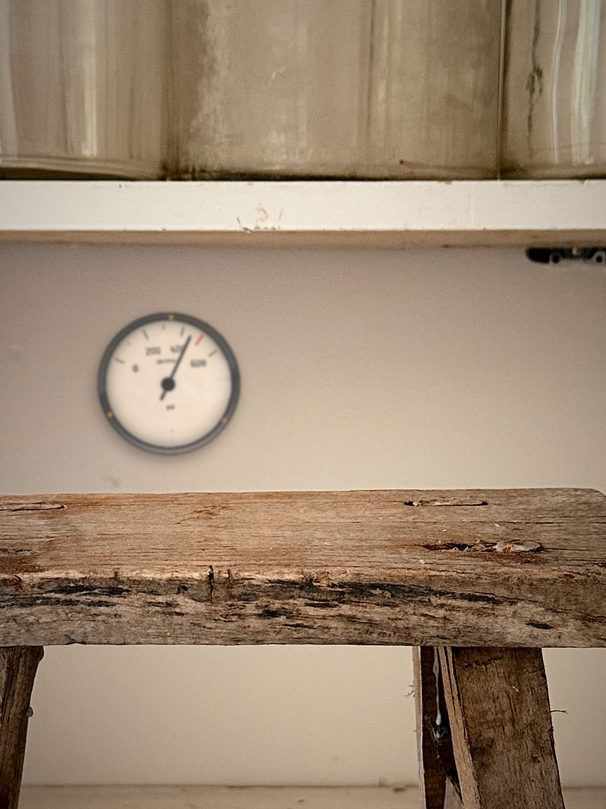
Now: 450
